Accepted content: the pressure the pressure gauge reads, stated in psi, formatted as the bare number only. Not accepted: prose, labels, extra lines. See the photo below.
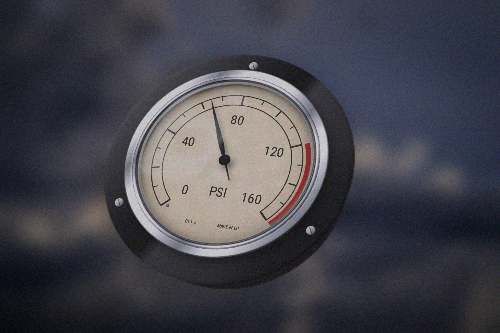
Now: 65
